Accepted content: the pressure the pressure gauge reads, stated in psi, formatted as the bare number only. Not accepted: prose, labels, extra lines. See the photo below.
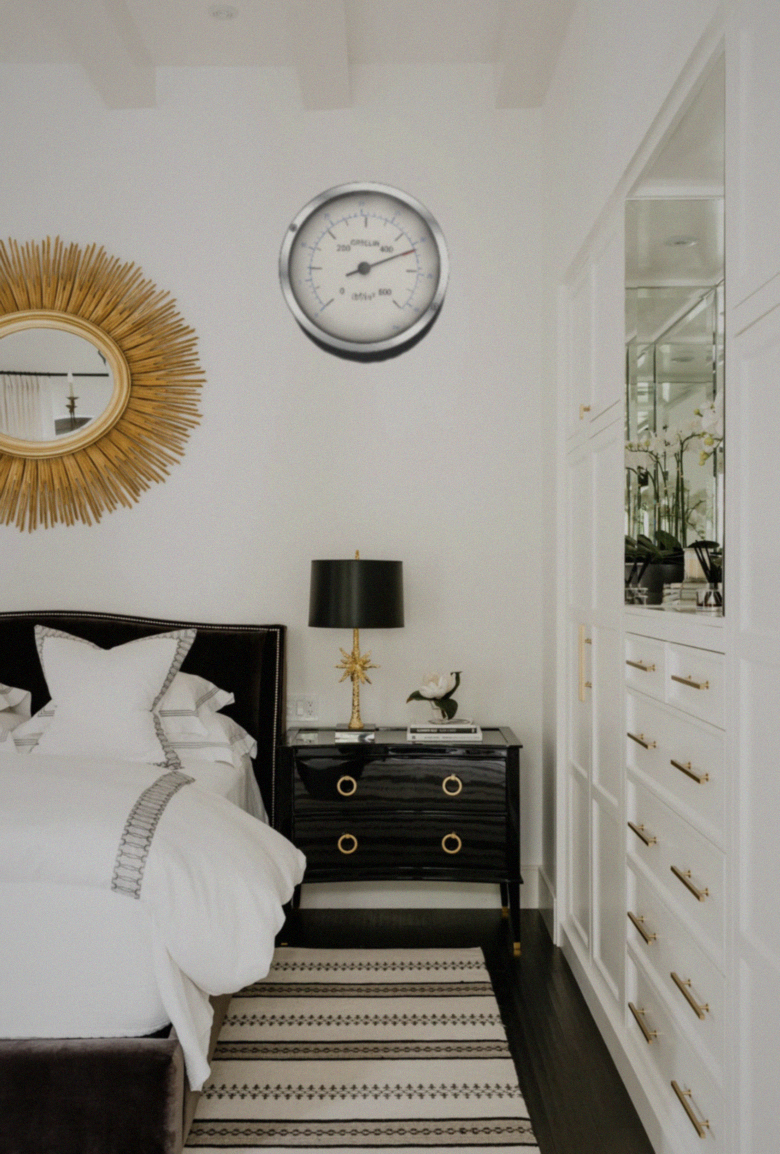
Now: 450
